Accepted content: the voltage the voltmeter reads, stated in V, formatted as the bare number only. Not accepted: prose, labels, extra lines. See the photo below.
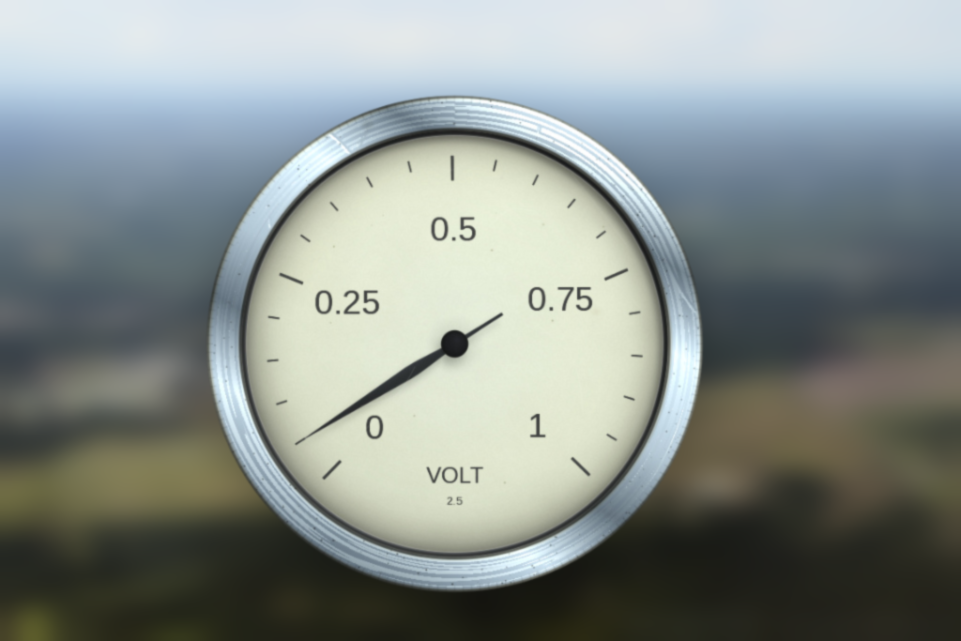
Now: 0.05
